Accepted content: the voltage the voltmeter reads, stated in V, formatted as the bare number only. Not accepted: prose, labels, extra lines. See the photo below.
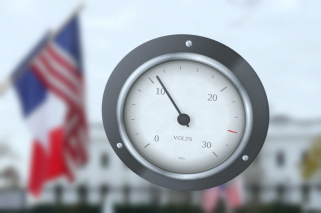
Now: 11
